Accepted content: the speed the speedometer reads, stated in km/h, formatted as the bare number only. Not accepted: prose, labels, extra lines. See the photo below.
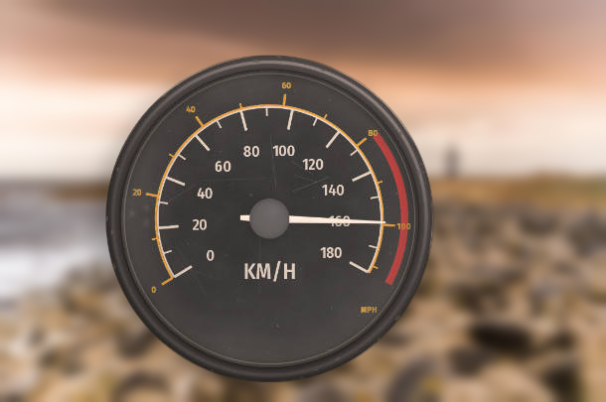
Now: 160
